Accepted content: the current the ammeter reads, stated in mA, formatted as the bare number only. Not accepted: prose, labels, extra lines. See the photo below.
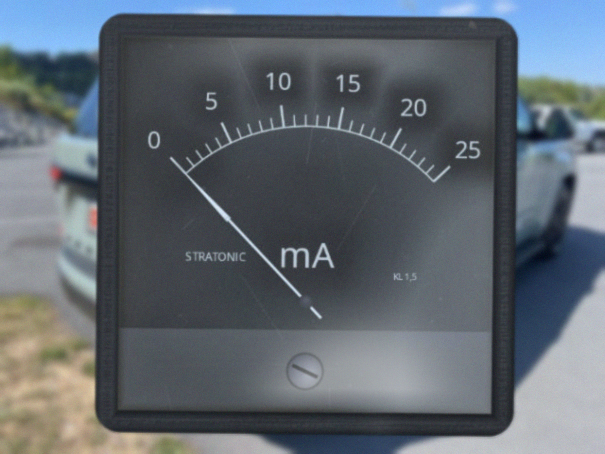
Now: 0
